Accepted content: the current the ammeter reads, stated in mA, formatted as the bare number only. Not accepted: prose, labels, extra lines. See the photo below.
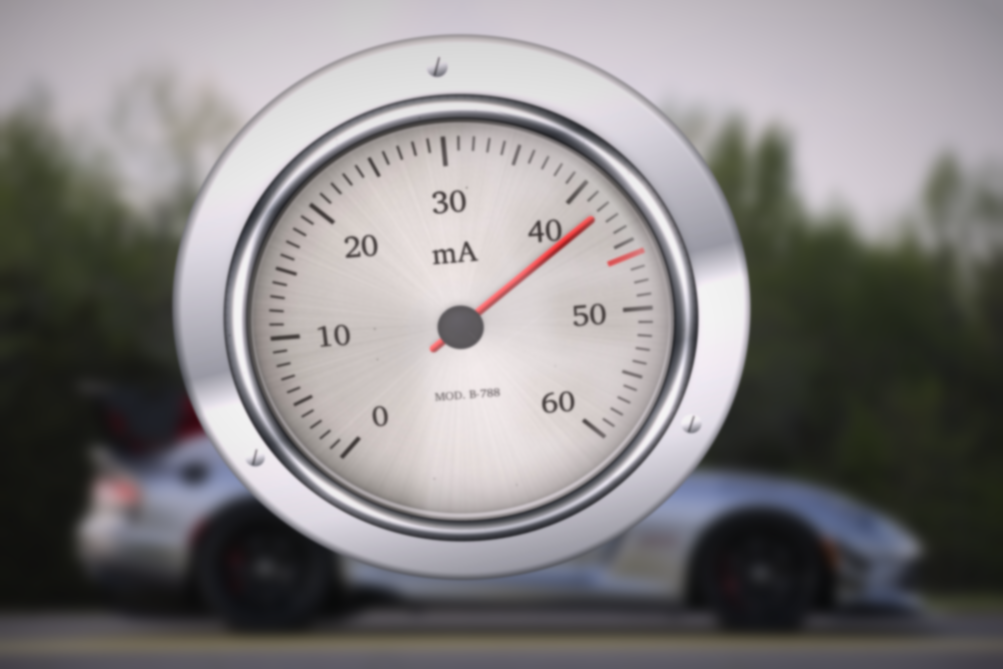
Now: 42
